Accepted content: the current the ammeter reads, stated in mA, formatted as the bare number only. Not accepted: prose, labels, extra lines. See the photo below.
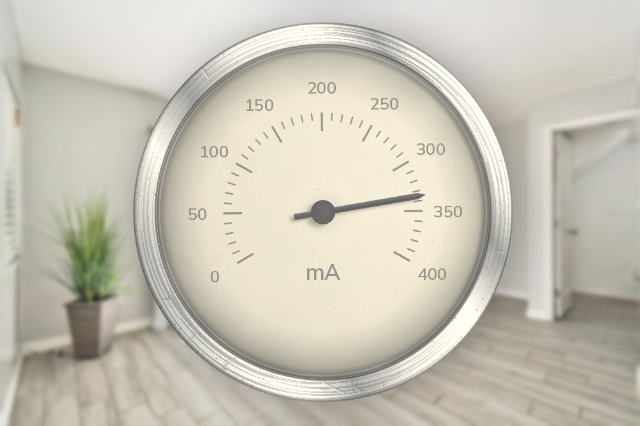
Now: 335
